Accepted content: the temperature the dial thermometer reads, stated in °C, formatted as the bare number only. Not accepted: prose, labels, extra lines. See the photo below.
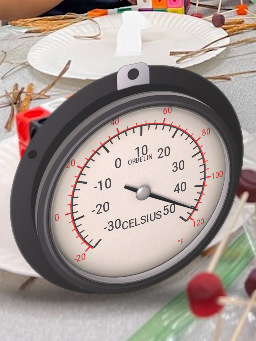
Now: 46
